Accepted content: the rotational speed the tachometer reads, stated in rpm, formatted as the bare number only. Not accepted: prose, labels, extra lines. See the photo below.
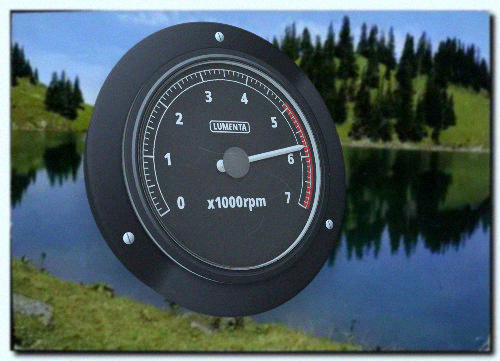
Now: 5800
